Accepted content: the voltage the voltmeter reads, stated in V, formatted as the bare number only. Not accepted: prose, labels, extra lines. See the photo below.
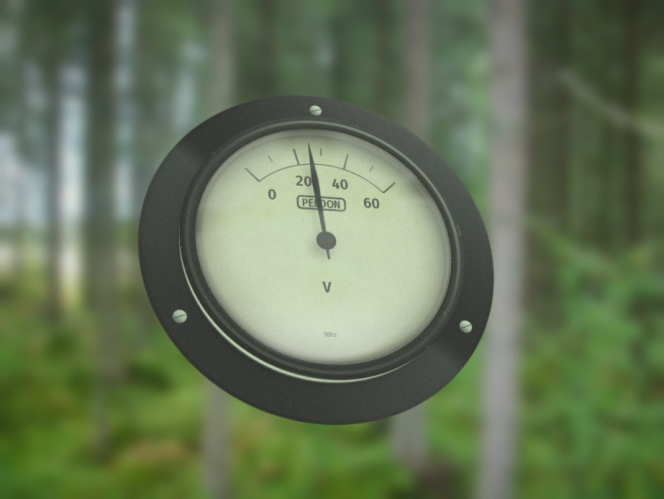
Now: 25
